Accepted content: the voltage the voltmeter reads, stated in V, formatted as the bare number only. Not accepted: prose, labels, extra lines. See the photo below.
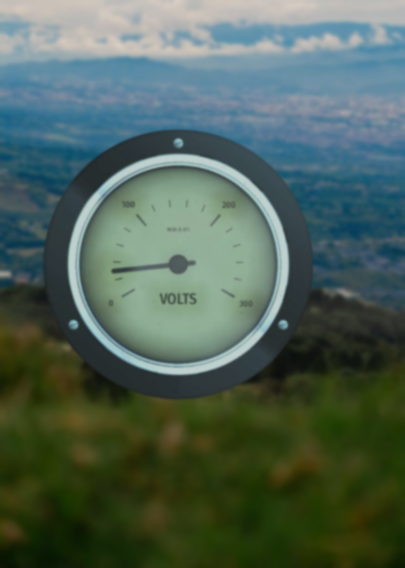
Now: 30
